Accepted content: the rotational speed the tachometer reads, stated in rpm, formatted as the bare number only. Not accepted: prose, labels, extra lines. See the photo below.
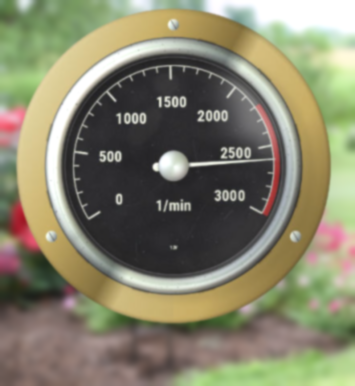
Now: 2600
